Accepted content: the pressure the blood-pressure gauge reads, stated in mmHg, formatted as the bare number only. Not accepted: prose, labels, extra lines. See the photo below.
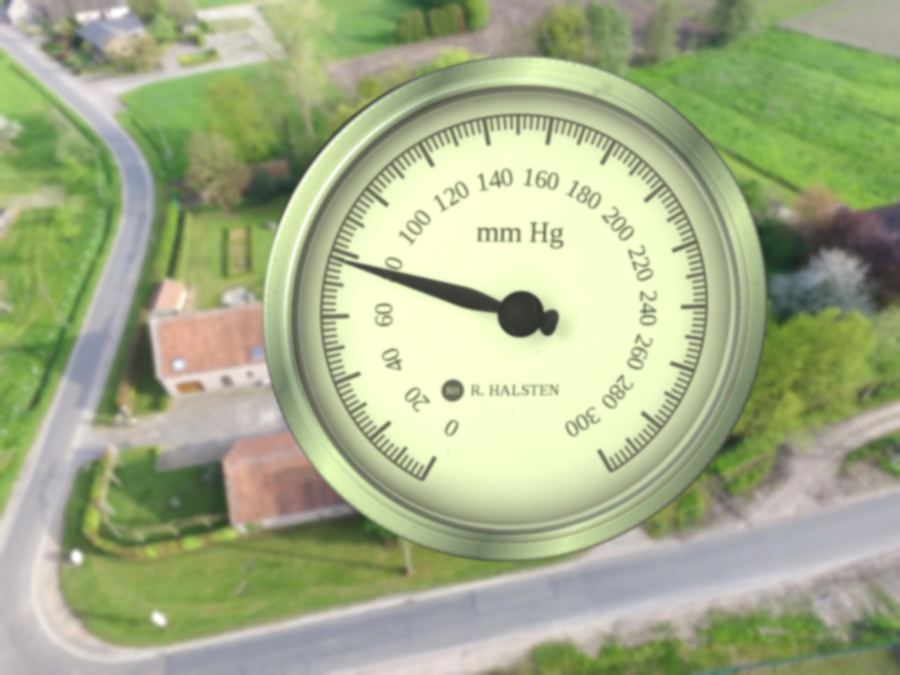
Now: 78
